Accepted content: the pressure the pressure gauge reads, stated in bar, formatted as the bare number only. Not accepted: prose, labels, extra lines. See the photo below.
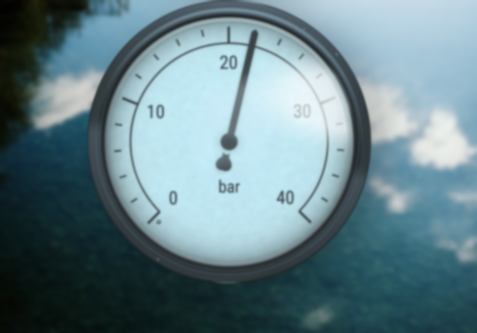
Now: 22
